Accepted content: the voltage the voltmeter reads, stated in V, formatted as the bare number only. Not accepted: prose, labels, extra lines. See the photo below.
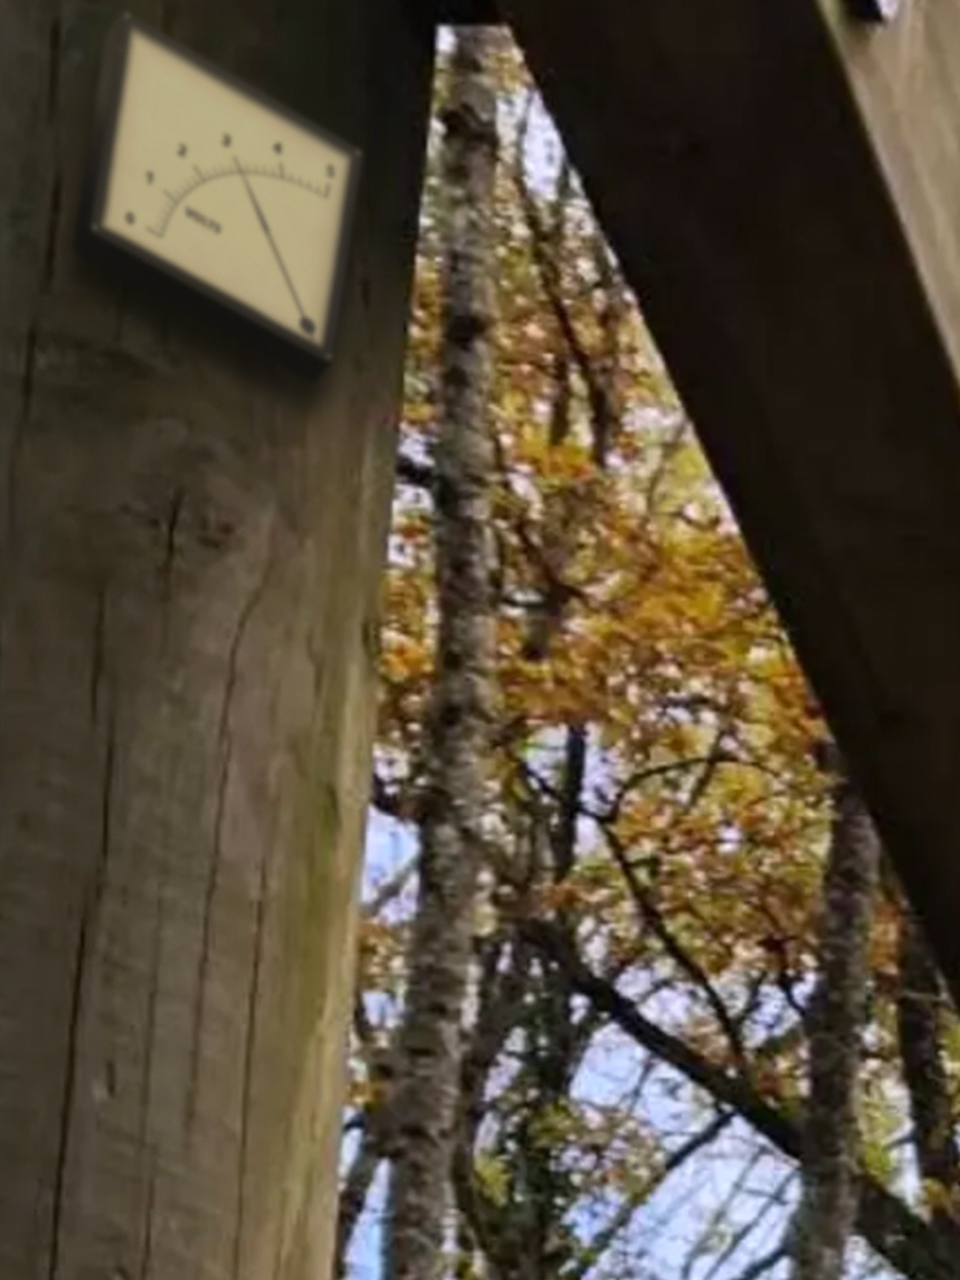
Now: 3
